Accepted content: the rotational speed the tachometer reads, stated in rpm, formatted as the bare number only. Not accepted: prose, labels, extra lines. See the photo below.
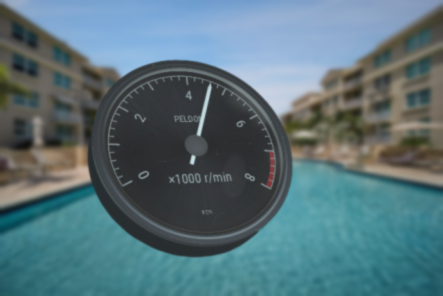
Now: 4600
